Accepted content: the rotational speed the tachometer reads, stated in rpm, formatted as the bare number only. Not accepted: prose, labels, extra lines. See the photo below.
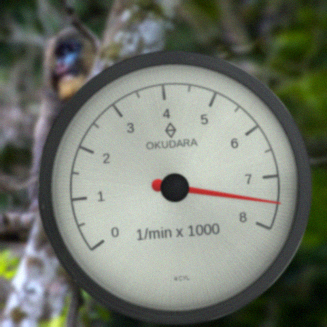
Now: 7500
